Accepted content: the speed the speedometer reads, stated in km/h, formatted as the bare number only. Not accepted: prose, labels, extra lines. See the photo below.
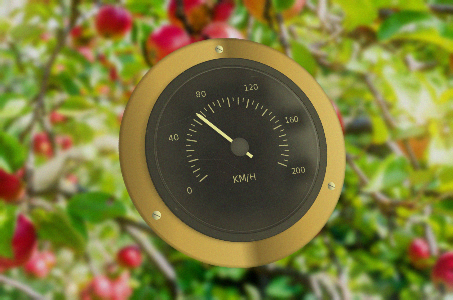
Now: 65
